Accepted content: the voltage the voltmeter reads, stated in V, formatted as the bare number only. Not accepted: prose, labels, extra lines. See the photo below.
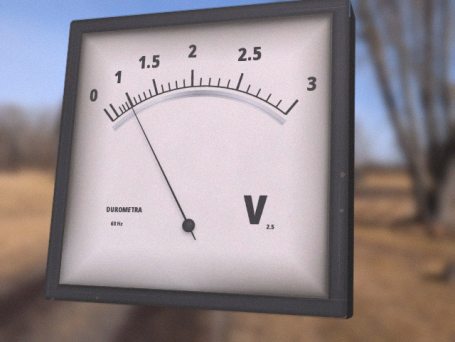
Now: 1
